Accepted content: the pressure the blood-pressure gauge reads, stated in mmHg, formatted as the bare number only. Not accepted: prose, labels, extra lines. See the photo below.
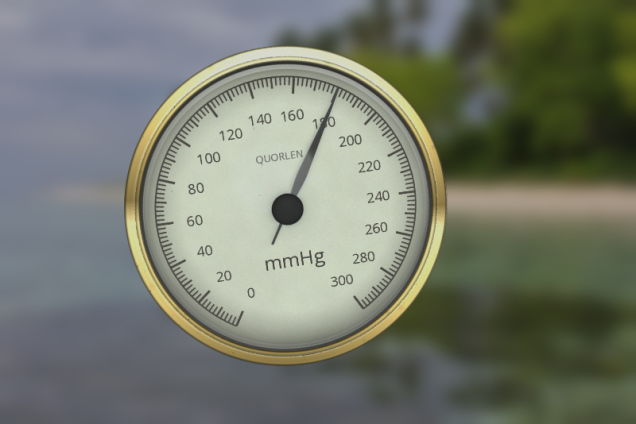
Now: 180
